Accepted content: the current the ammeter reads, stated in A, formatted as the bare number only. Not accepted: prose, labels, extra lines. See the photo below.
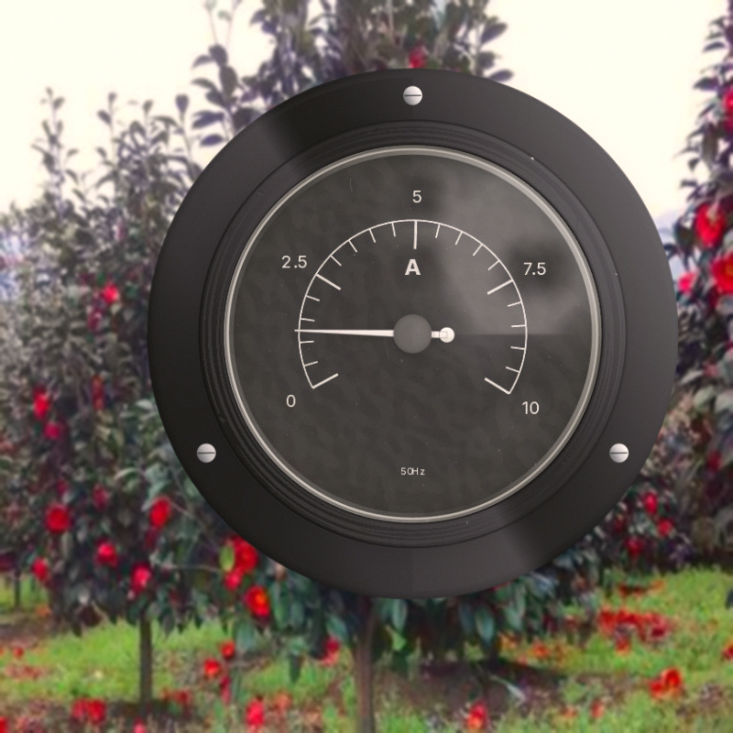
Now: 1.25
